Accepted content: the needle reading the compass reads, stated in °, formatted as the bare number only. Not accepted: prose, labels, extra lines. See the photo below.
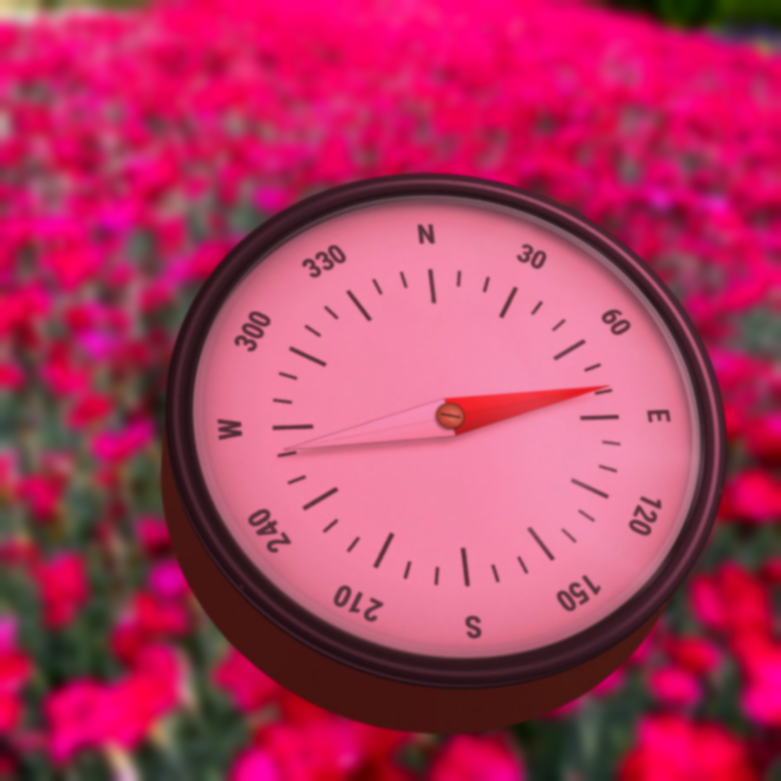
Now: 80
